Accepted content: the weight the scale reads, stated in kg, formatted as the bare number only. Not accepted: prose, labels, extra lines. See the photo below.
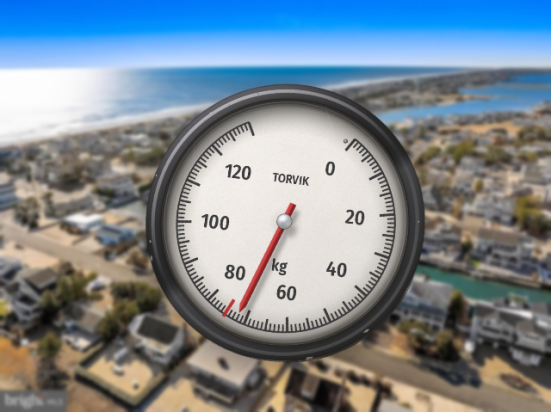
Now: 72
